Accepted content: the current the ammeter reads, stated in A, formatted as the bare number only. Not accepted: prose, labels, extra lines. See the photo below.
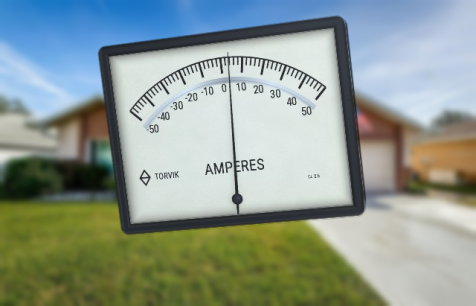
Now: 4
